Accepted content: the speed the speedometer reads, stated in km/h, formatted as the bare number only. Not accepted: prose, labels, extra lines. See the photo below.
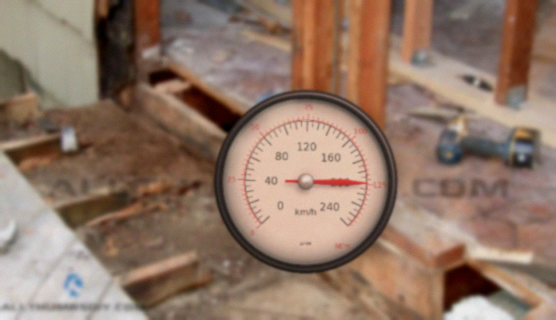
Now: 200
